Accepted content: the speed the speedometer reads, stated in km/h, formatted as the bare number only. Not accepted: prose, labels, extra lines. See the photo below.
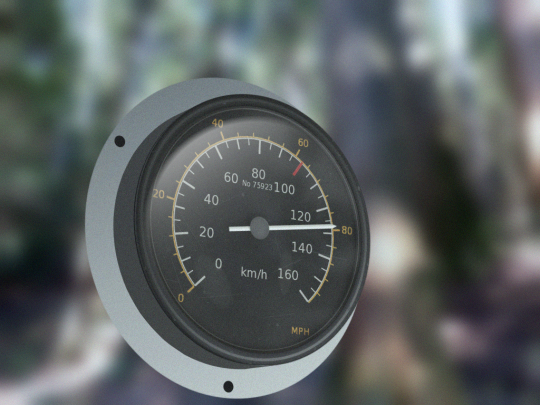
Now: 127.5
